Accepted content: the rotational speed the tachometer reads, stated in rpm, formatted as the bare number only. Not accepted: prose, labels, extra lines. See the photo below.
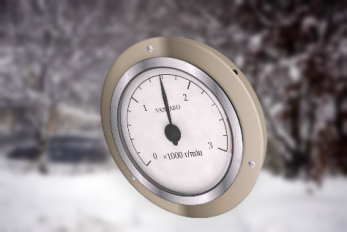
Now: 1600
